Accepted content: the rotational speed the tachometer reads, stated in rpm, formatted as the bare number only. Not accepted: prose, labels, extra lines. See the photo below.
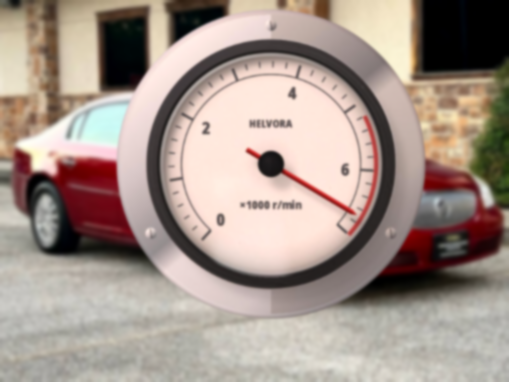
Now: 6700
